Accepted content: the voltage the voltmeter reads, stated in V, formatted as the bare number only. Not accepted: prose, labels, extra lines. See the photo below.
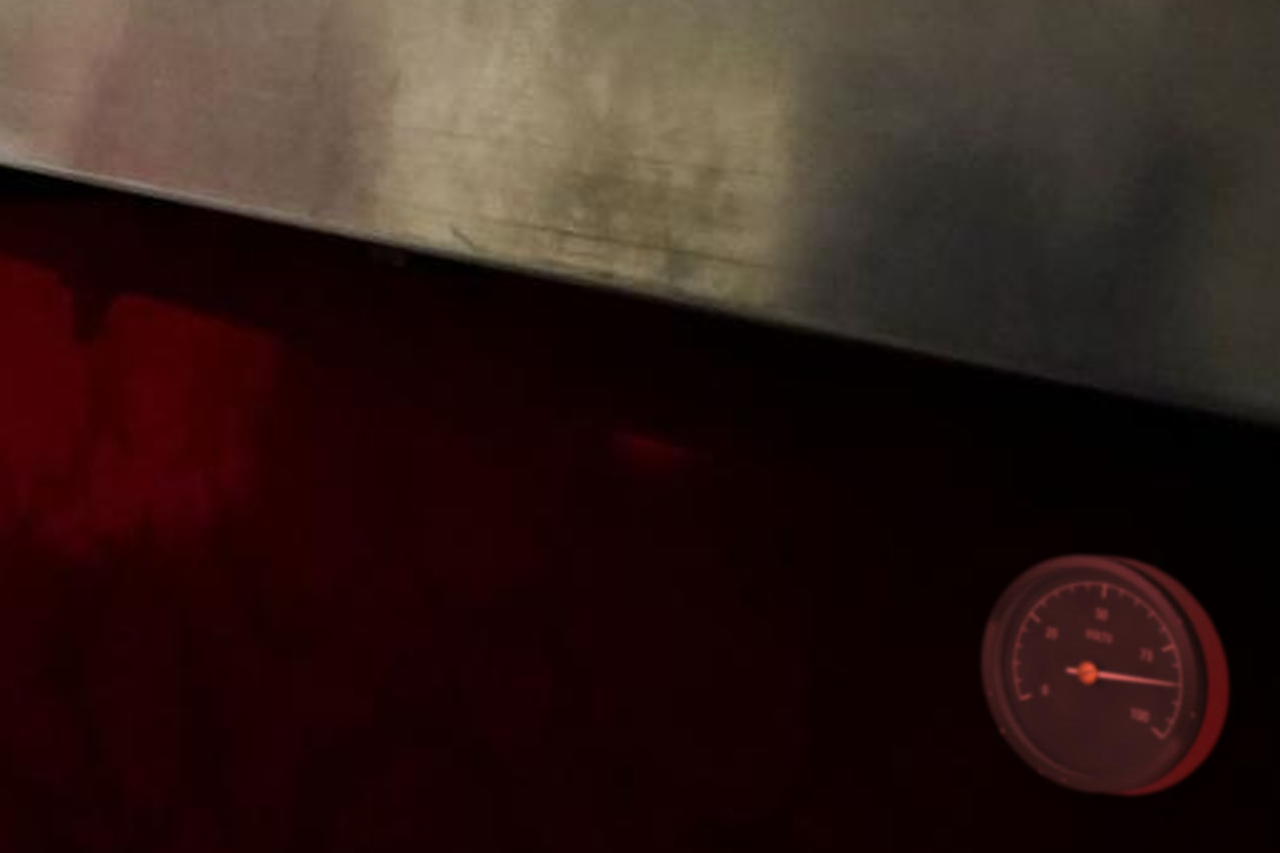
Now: 85
